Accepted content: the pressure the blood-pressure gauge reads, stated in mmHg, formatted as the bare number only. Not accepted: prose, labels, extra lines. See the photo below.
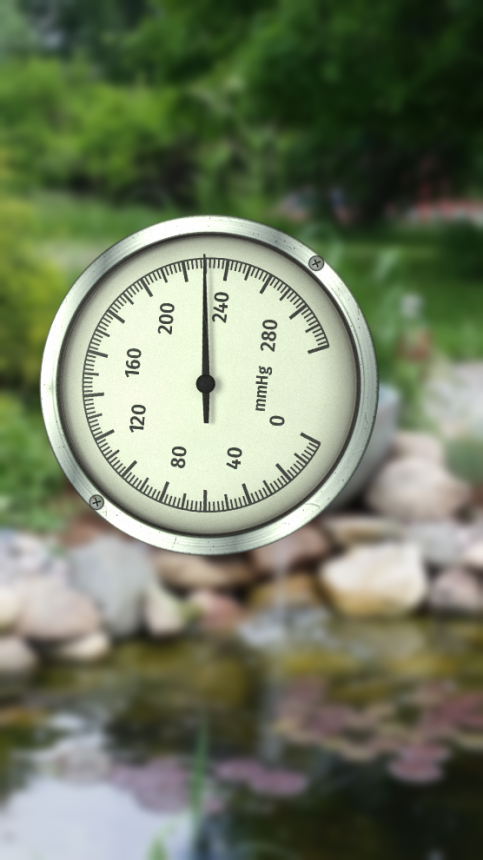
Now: 230
